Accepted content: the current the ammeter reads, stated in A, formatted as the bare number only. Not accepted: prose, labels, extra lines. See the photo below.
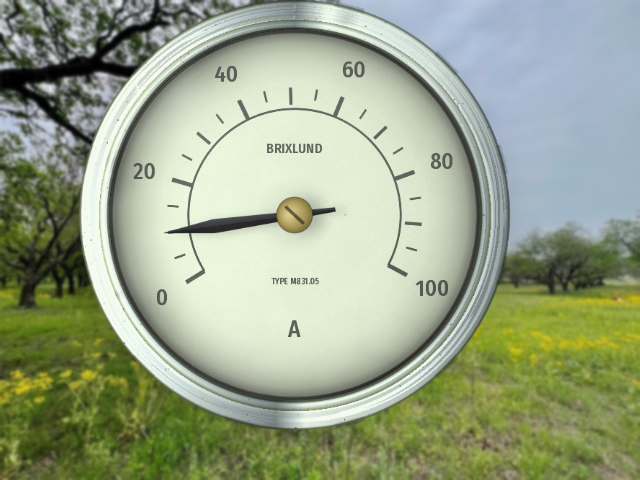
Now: 10
